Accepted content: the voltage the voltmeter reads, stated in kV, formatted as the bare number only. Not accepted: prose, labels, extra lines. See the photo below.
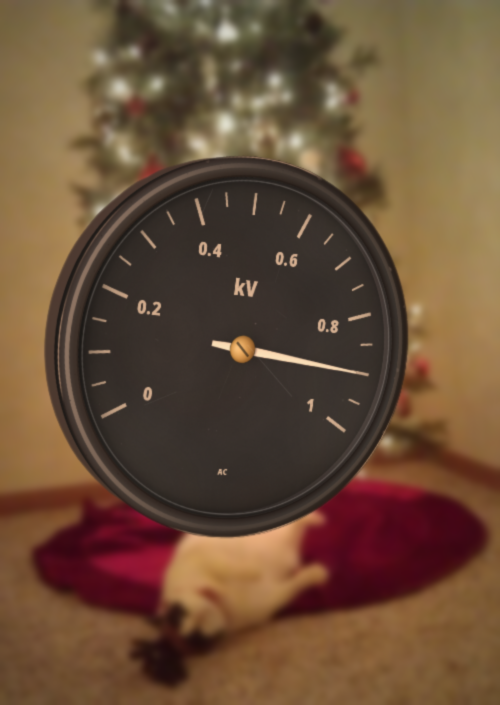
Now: 0.9
